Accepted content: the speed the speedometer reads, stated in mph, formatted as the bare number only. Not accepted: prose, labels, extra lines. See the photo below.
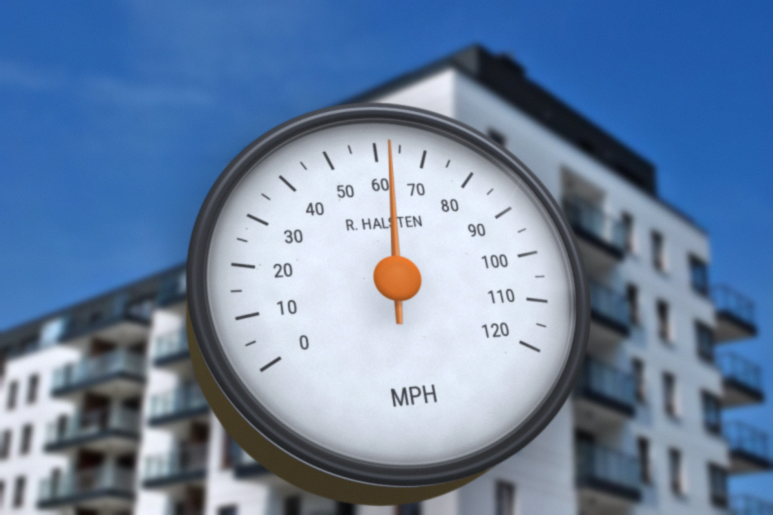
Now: 62.5
